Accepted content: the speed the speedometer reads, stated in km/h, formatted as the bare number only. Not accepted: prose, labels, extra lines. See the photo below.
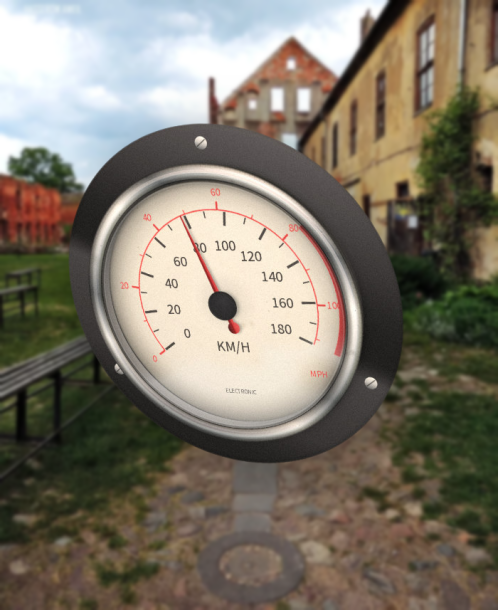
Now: 80
